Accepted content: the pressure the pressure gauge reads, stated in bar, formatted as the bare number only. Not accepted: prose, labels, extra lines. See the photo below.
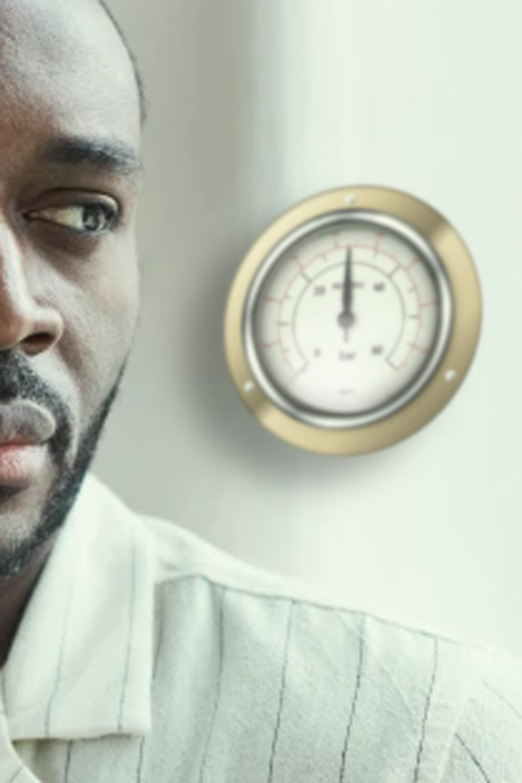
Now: 30
